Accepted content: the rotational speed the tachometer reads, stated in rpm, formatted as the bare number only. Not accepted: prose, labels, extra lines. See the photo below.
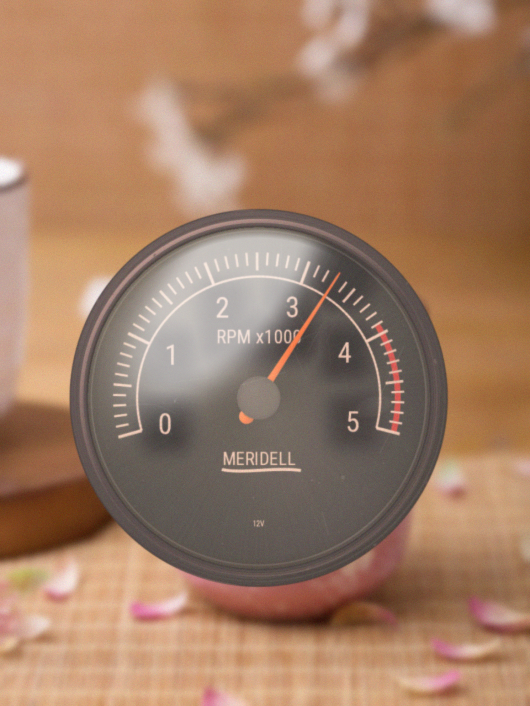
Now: 3300
